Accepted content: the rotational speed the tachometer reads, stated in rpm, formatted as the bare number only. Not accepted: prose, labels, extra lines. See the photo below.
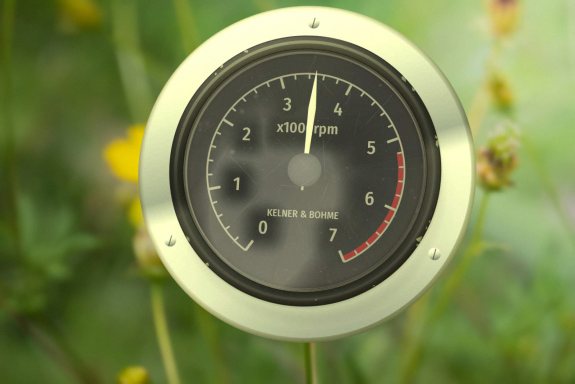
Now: 3500
